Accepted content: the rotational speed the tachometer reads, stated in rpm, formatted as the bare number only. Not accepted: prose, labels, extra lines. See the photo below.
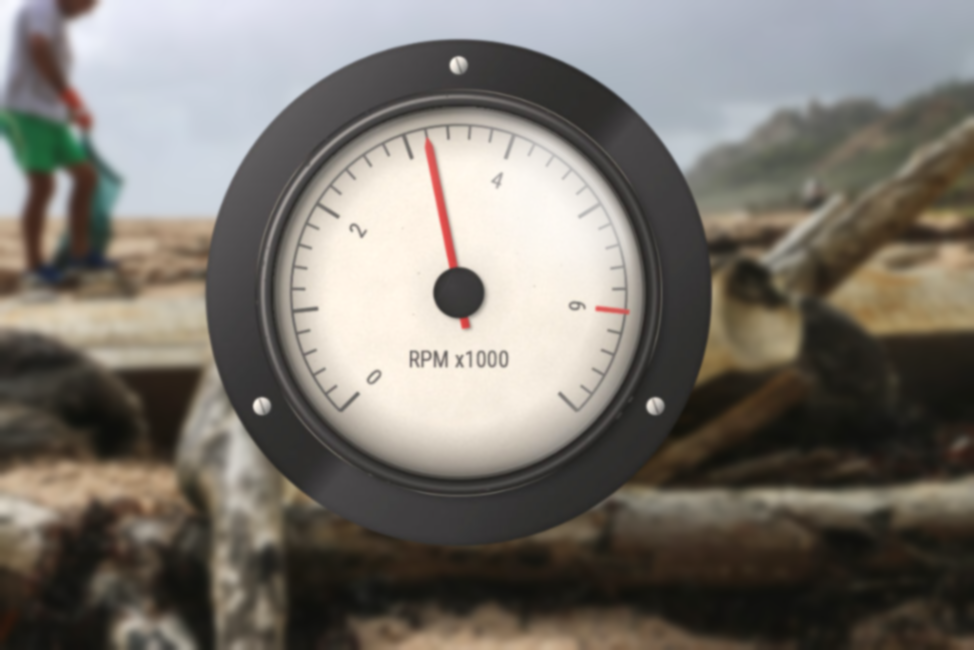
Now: 3200
